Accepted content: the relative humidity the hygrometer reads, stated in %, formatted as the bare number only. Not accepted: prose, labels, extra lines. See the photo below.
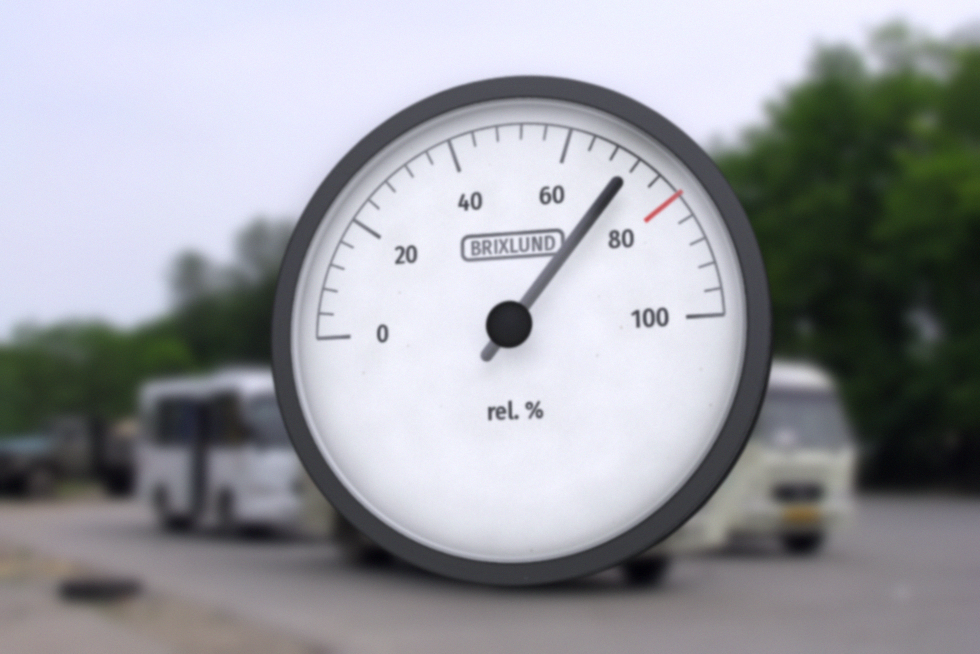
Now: 72
